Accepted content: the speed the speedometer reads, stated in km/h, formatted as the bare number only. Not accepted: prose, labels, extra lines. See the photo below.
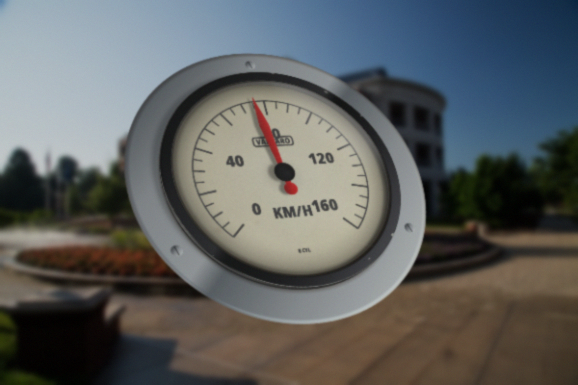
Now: 75
